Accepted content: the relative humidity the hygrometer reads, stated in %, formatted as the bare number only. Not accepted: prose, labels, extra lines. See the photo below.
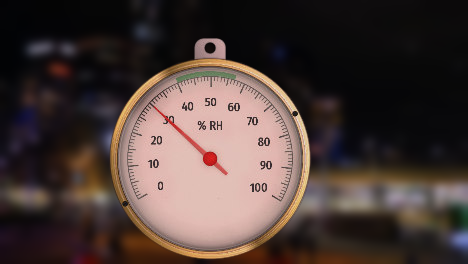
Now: 30
